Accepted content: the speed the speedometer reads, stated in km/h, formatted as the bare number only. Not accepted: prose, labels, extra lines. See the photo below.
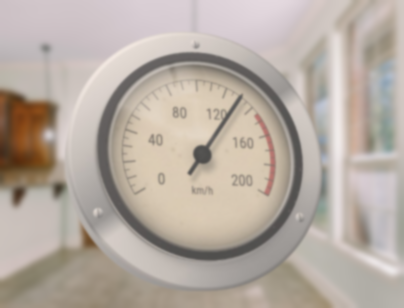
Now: 130
